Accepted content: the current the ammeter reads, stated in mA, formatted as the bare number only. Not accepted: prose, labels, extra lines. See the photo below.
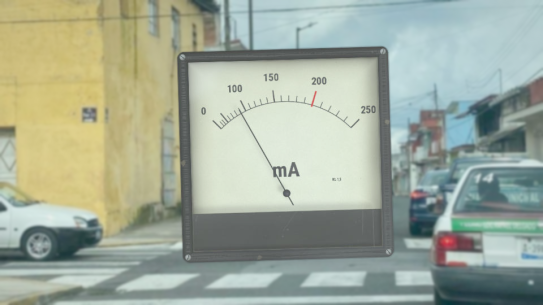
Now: 90
